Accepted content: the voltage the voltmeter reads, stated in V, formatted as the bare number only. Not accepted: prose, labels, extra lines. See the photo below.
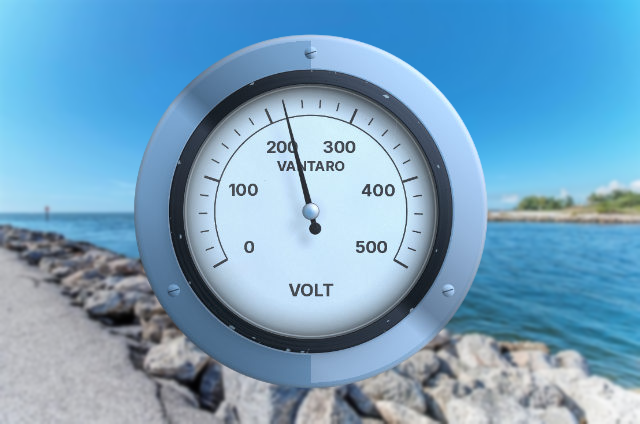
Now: 220
